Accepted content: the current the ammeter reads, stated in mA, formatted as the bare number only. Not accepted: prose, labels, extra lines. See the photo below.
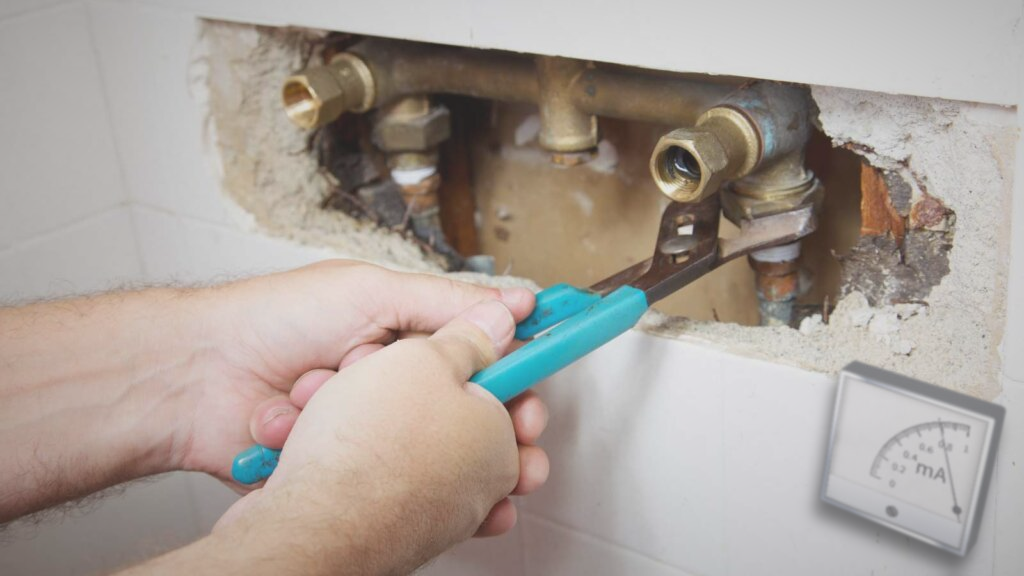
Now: 0.8
